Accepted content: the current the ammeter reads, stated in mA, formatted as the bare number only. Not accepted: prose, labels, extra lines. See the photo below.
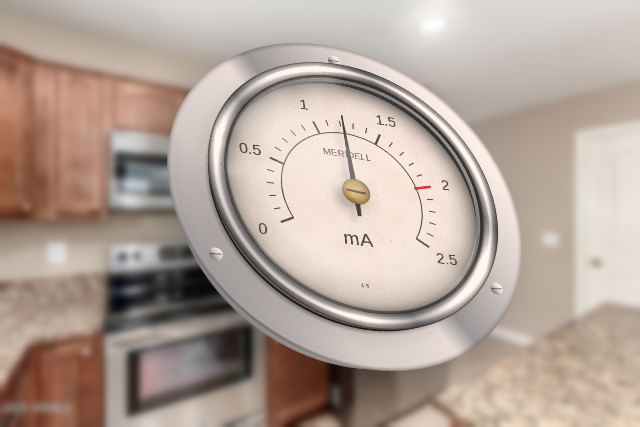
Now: 1.2
